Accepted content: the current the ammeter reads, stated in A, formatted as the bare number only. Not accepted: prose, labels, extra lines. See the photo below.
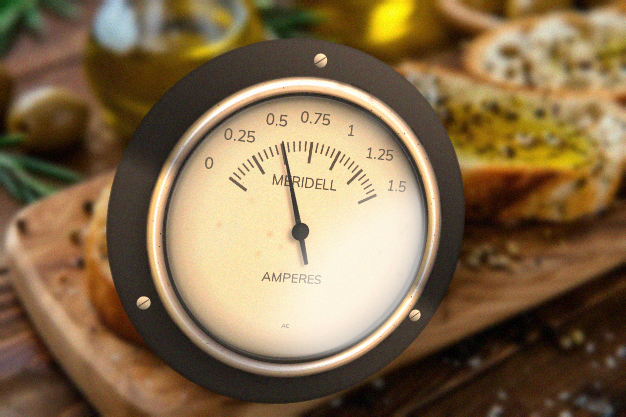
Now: 0.5
